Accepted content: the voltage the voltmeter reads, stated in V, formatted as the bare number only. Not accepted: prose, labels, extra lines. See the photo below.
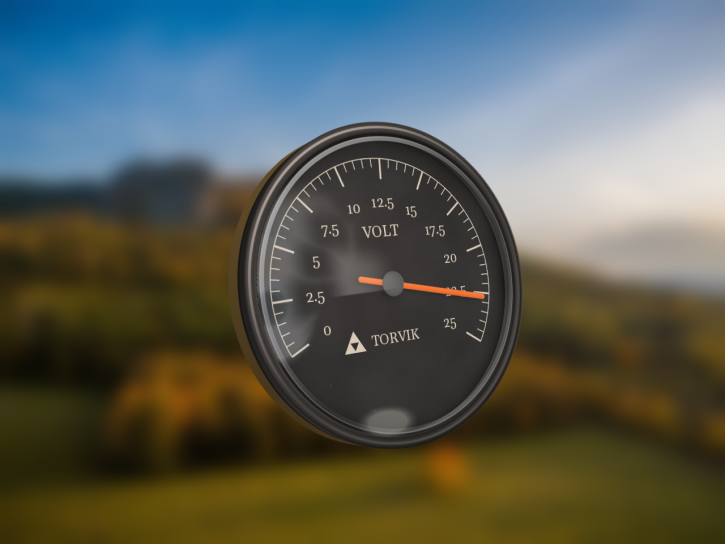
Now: 22.75
